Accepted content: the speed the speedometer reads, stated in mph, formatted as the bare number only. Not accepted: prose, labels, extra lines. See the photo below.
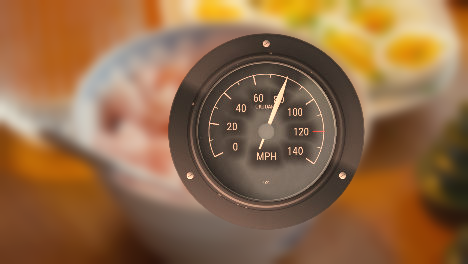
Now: 80
